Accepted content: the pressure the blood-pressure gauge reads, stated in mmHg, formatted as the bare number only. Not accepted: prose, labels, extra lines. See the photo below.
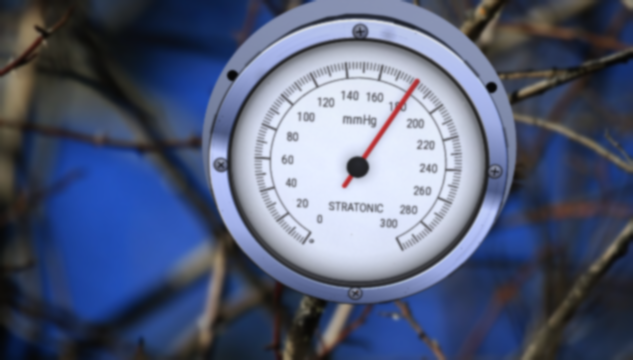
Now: 180
